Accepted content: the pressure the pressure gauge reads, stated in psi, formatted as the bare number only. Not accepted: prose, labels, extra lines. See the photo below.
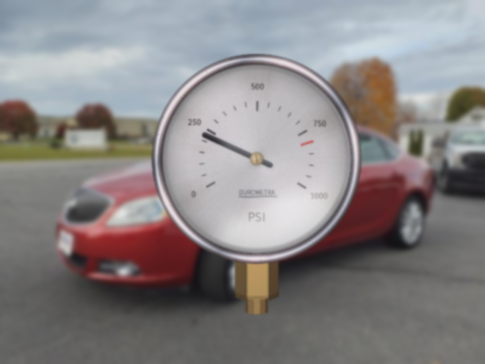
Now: 225
